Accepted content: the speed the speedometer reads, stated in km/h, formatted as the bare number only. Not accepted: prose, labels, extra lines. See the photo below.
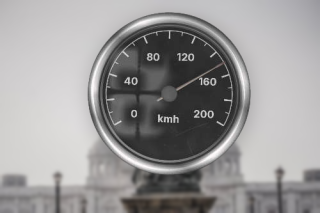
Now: 150
